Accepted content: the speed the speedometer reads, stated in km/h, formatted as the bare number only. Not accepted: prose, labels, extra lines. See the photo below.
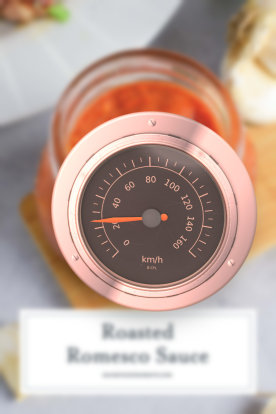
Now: 25
